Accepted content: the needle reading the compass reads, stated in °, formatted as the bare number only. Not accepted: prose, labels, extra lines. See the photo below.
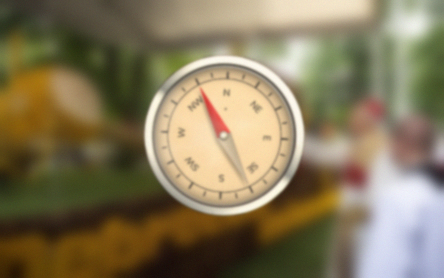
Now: 330
